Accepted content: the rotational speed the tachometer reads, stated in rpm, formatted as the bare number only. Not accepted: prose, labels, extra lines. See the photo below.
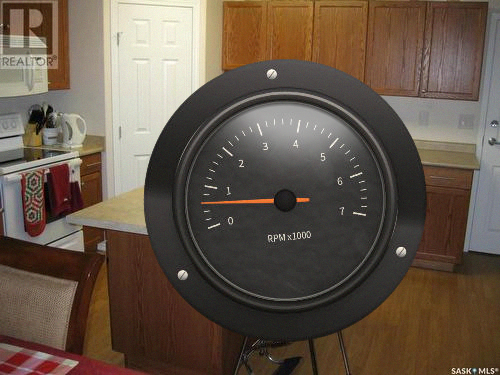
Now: 600
